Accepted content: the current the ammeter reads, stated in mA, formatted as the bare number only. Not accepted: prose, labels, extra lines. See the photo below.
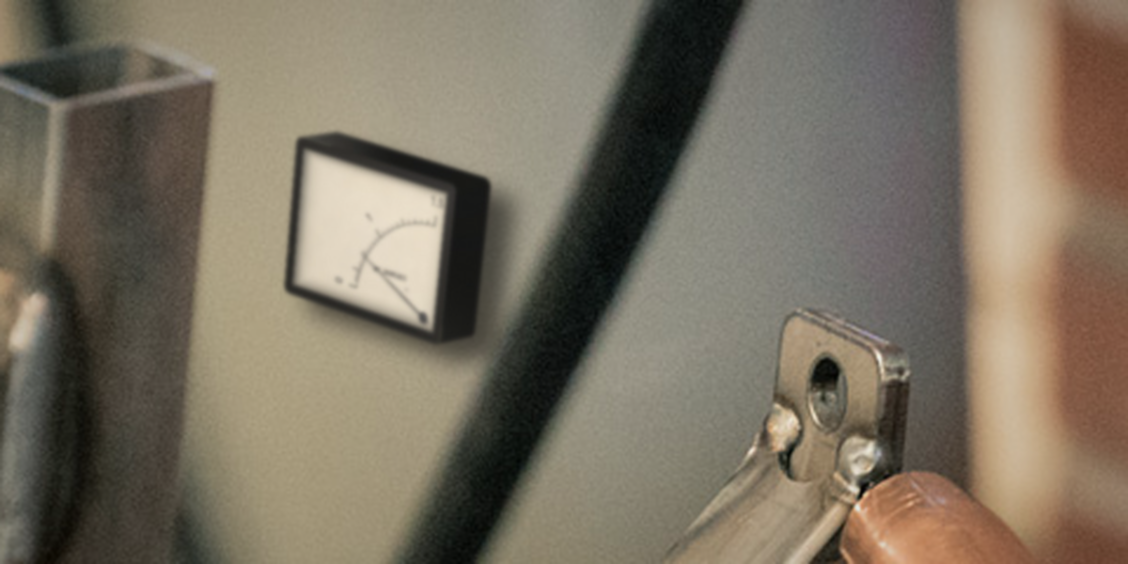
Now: 0.75
